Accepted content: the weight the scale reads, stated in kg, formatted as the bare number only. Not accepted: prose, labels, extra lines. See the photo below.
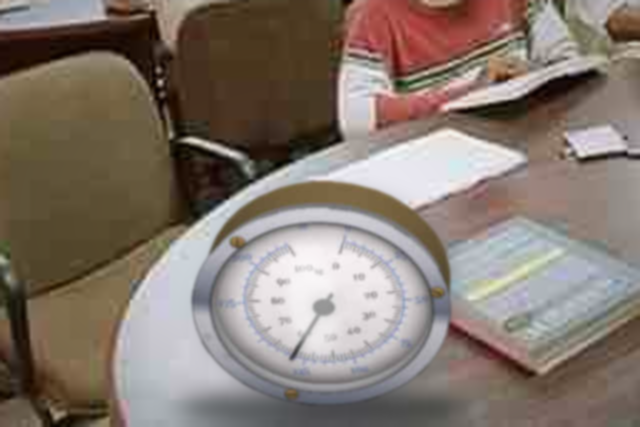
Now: 60
